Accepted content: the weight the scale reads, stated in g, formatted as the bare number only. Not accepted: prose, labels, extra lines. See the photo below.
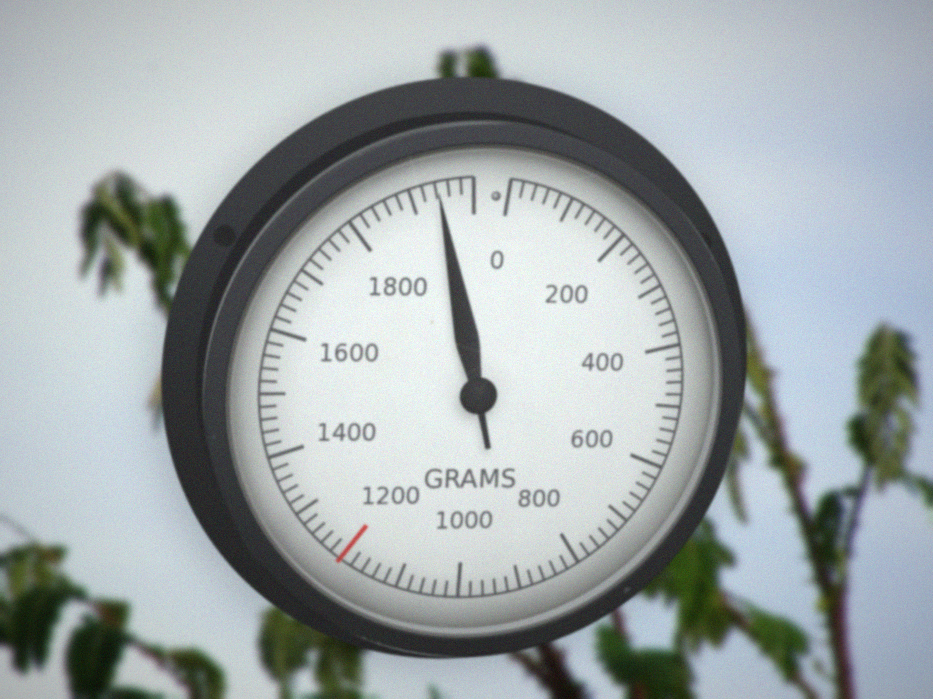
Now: 1940
